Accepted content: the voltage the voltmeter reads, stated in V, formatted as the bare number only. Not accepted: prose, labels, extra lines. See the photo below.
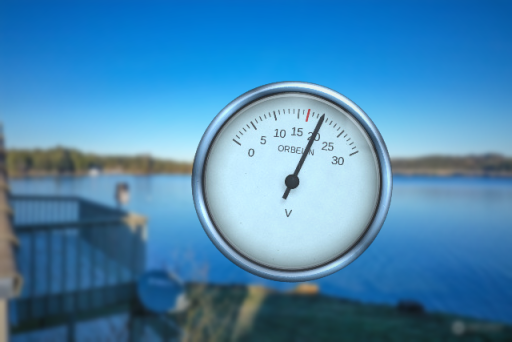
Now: 20
